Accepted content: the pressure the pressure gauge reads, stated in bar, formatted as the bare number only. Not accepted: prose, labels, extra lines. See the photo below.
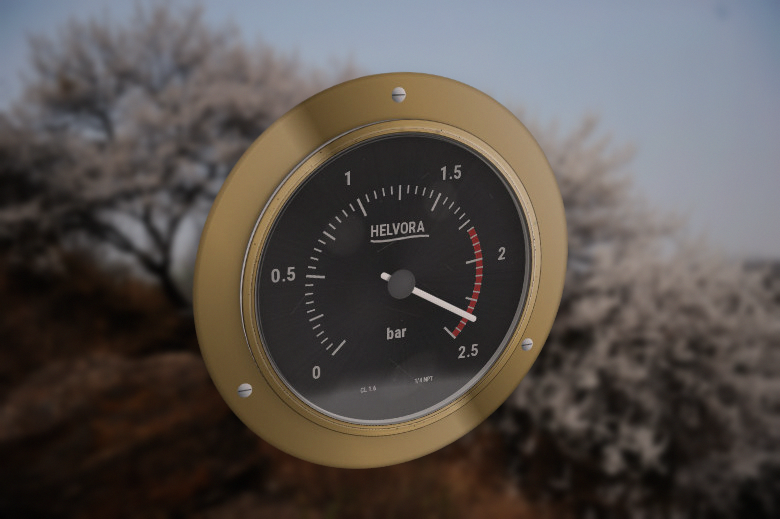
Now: 2.35
